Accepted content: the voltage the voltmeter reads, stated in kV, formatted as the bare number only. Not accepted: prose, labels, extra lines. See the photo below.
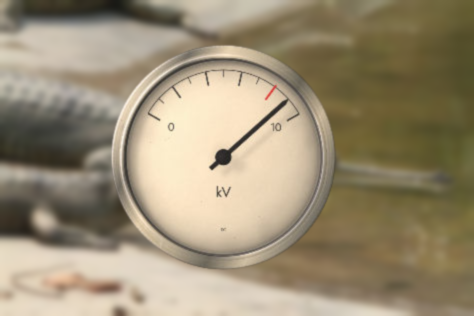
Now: 9
